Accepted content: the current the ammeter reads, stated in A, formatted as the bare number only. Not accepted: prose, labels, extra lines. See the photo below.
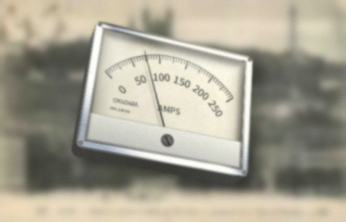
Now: 75
